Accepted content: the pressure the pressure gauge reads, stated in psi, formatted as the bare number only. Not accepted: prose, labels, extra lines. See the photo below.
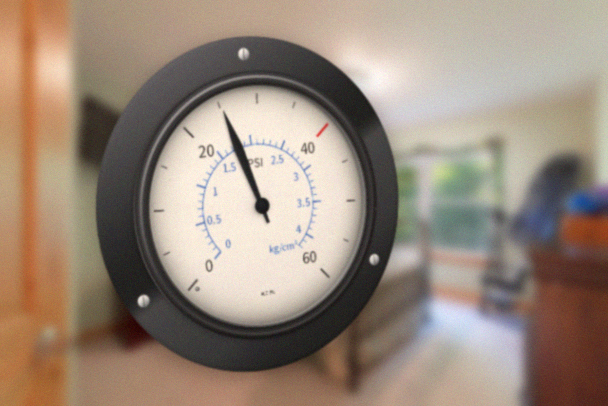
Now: 25
